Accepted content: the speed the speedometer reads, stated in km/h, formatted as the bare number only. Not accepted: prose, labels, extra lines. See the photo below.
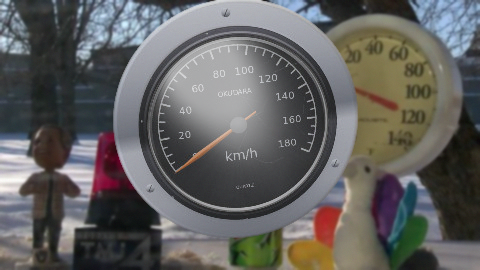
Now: 0
